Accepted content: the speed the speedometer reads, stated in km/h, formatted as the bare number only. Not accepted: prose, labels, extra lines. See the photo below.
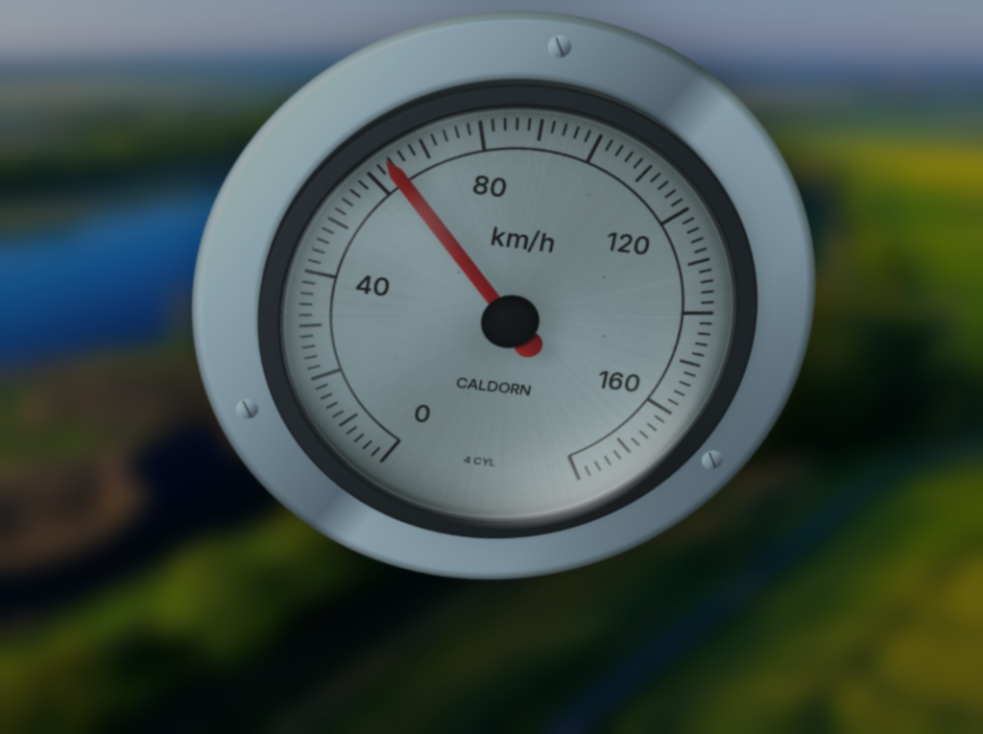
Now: 64
